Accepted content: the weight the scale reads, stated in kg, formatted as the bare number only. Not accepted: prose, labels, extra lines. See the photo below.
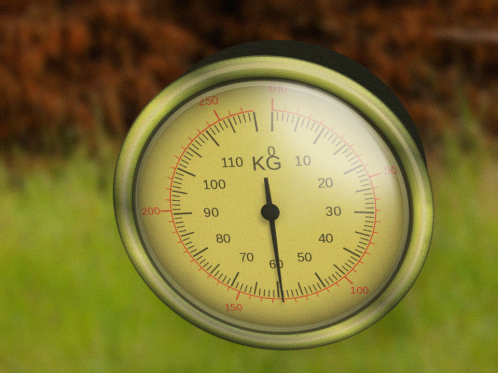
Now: 59
